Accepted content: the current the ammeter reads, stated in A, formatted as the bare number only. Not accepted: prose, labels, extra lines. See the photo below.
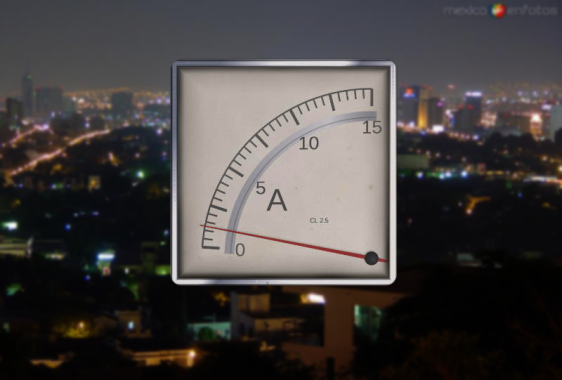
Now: 1.25
